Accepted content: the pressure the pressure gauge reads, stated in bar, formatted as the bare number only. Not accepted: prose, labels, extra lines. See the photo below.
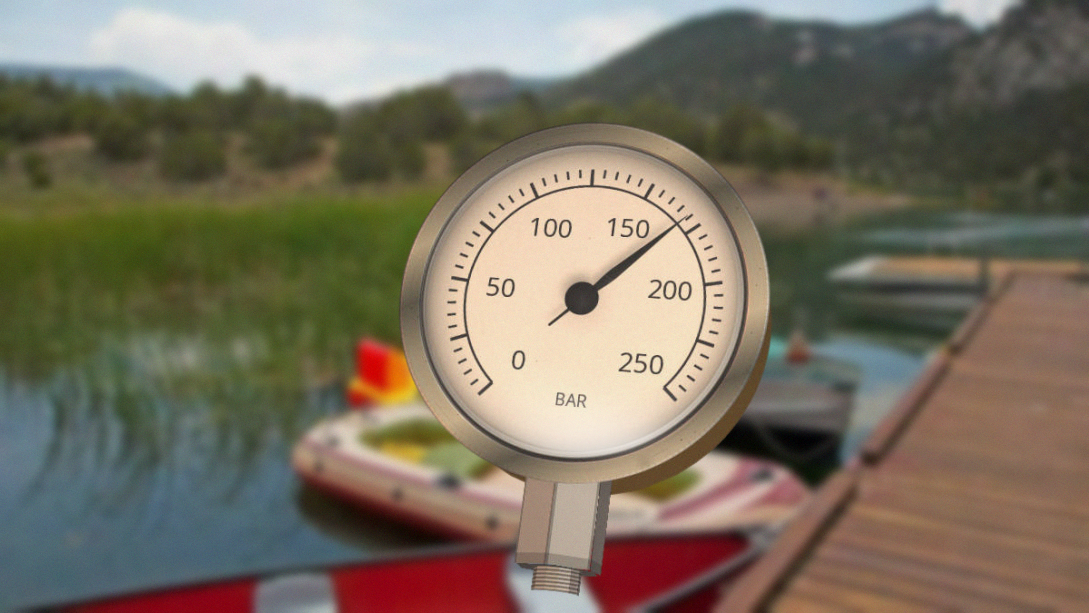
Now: 170
